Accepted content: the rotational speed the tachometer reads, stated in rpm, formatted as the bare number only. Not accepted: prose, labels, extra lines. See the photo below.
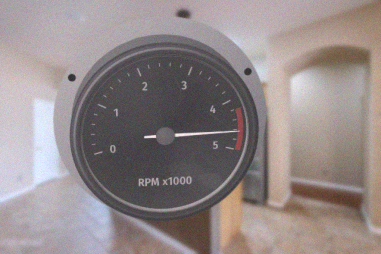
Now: 4600
